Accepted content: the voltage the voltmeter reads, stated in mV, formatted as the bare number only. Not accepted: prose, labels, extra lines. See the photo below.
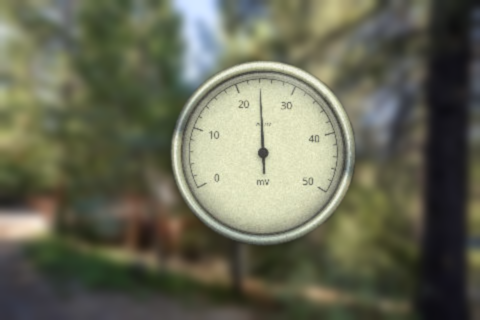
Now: 24
